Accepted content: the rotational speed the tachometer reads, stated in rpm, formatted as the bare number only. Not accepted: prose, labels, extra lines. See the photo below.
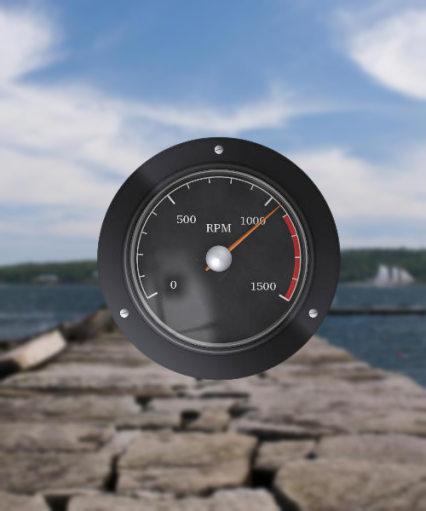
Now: 1050
